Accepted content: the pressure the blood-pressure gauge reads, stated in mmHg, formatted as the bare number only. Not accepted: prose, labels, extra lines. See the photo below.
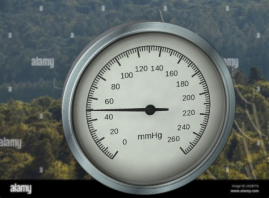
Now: 50
